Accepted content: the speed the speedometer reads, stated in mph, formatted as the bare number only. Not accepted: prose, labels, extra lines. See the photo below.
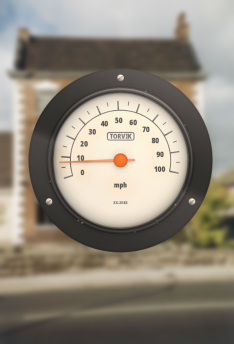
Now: 7.5
